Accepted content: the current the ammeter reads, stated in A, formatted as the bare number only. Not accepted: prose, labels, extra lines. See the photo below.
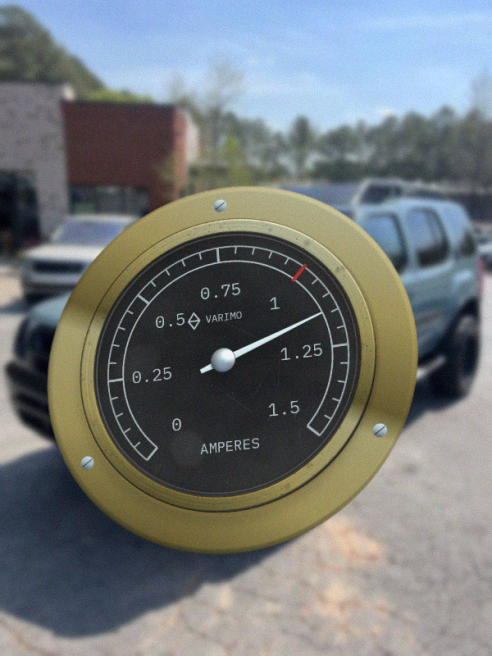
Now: 1.15
